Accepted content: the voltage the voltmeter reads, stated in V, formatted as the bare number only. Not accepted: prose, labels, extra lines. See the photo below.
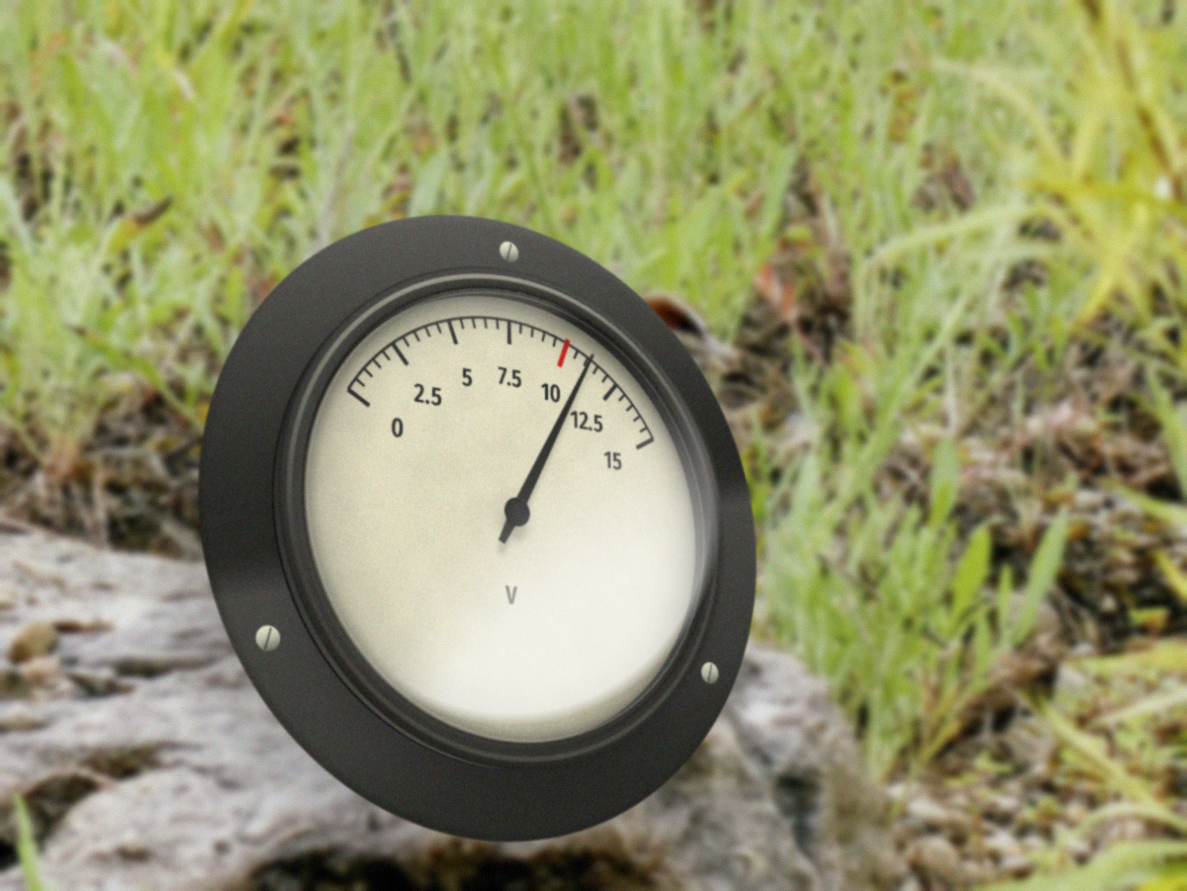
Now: 11
